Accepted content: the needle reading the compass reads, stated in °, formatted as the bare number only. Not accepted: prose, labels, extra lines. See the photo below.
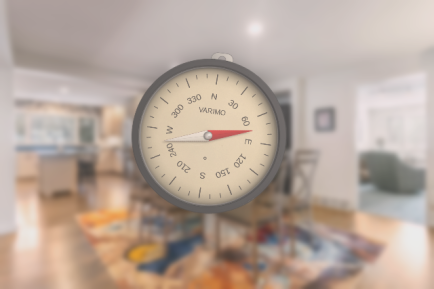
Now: 75
